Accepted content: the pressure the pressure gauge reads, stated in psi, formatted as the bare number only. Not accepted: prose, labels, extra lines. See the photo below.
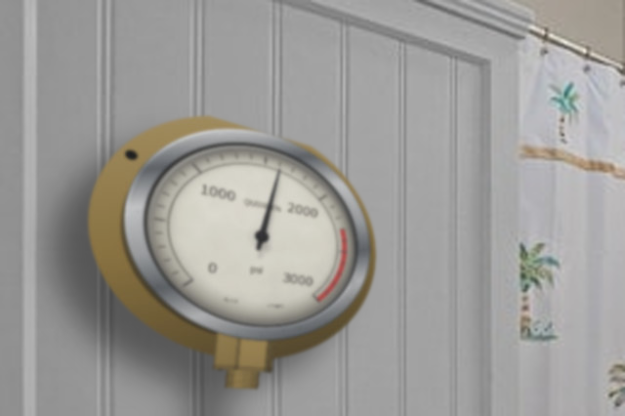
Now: 1600
